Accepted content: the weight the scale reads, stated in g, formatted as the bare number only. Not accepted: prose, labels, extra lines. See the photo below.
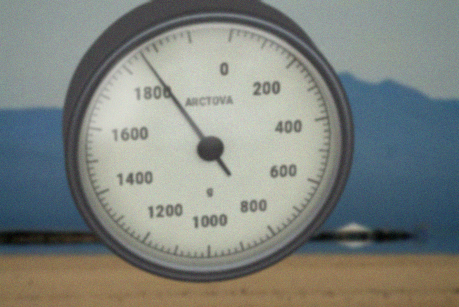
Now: 1860
